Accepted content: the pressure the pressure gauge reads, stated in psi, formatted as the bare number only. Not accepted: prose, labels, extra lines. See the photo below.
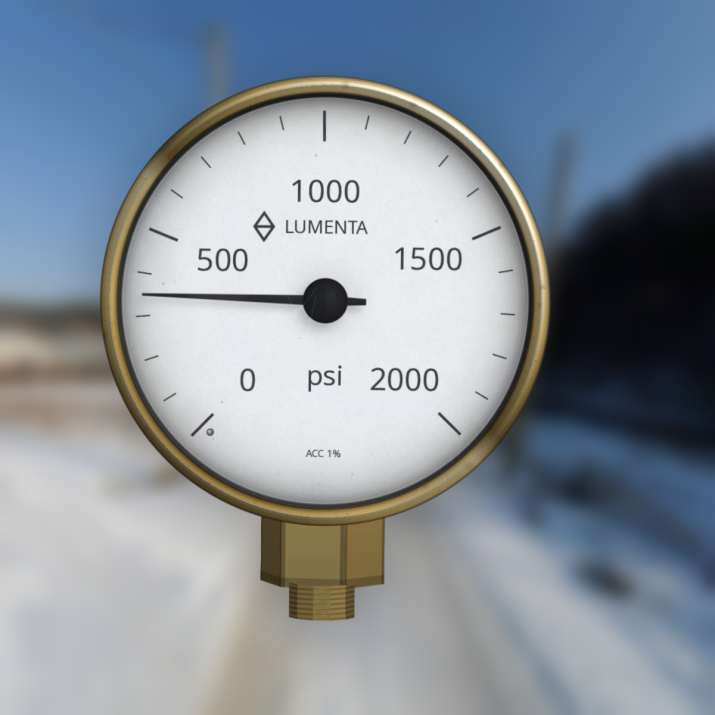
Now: 350
